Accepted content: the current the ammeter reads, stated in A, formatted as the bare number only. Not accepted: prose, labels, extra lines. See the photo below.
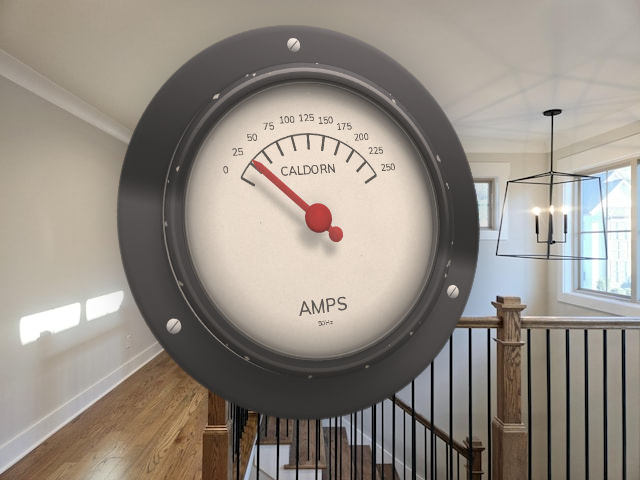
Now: 25
